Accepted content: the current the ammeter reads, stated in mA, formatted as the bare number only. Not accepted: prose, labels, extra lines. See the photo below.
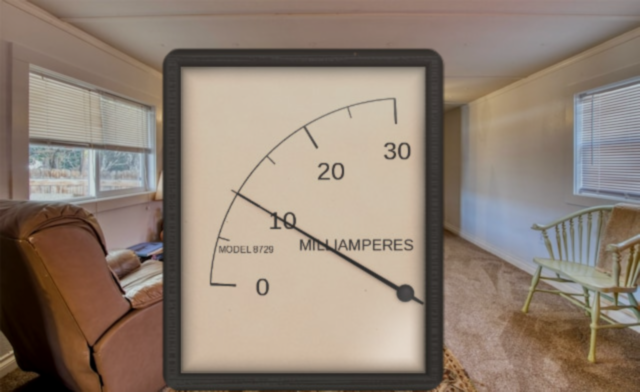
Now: 10
